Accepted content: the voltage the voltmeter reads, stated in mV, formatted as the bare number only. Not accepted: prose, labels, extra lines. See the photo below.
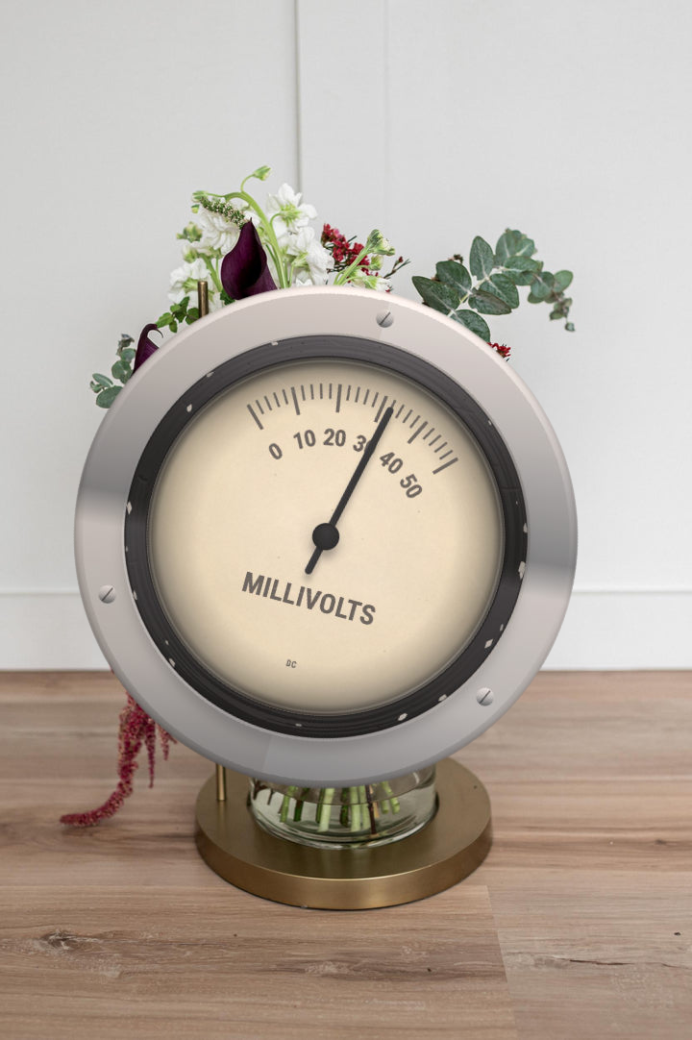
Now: 32
